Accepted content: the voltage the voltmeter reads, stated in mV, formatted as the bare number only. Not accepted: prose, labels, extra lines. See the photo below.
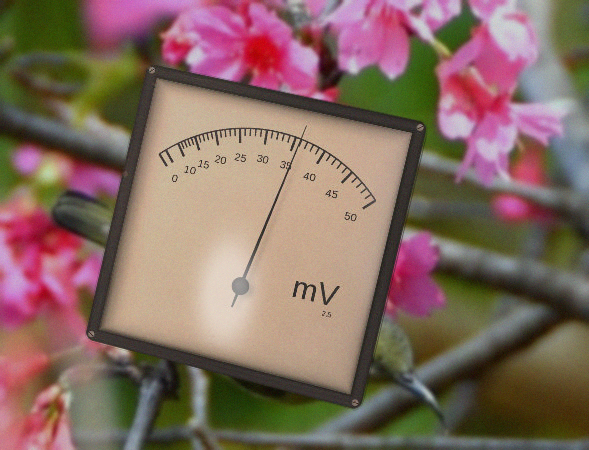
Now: 36
